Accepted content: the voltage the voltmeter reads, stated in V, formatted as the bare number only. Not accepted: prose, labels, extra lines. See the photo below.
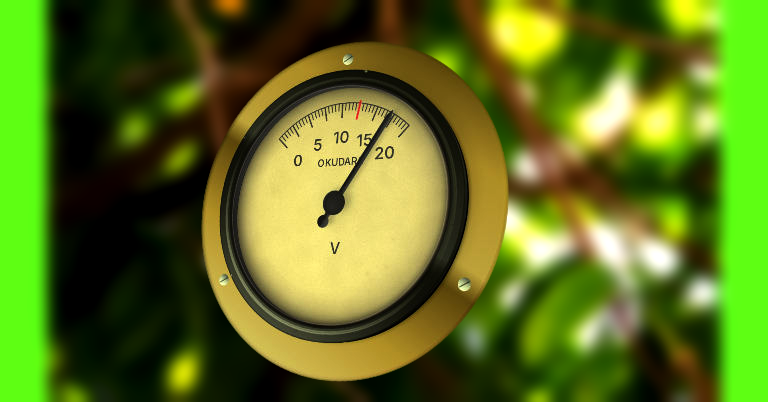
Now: 17.5
